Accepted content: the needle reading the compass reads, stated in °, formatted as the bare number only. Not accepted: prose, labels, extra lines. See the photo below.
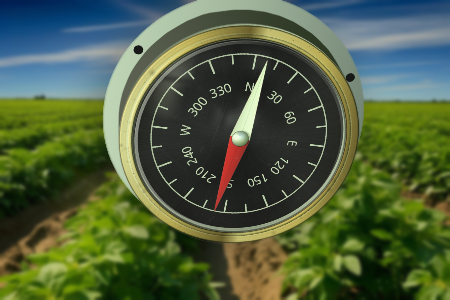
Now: 187.5
